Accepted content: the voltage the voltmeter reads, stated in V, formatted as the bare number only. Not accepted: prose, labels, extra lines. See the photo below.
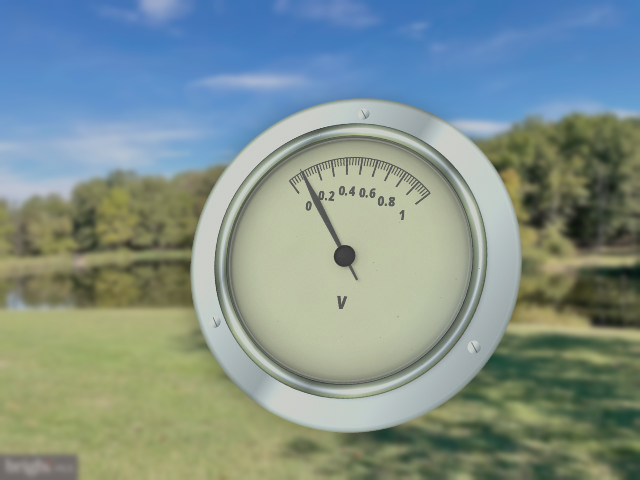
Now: 0.1
